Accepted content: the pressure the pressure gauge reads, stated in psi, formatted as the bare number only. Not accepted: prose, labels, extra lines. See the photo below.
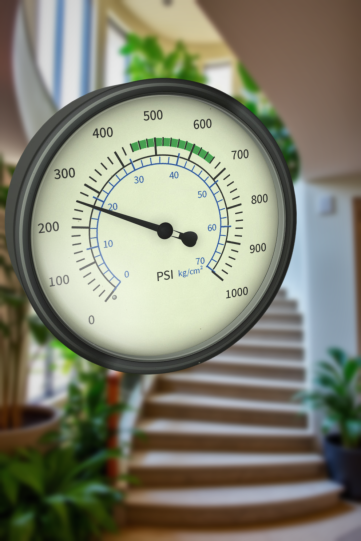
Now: 260
